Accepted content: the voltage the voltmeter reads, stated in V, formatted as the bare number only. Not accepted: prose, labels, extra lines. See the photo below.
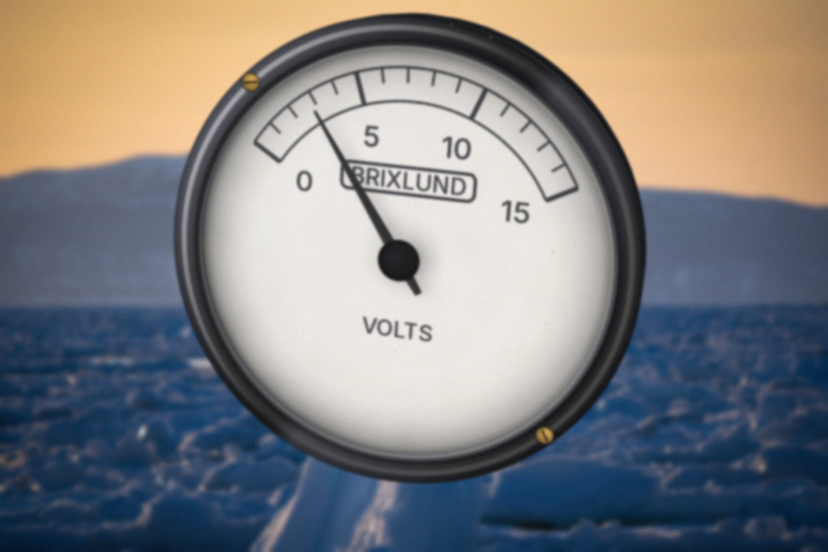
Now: 3
